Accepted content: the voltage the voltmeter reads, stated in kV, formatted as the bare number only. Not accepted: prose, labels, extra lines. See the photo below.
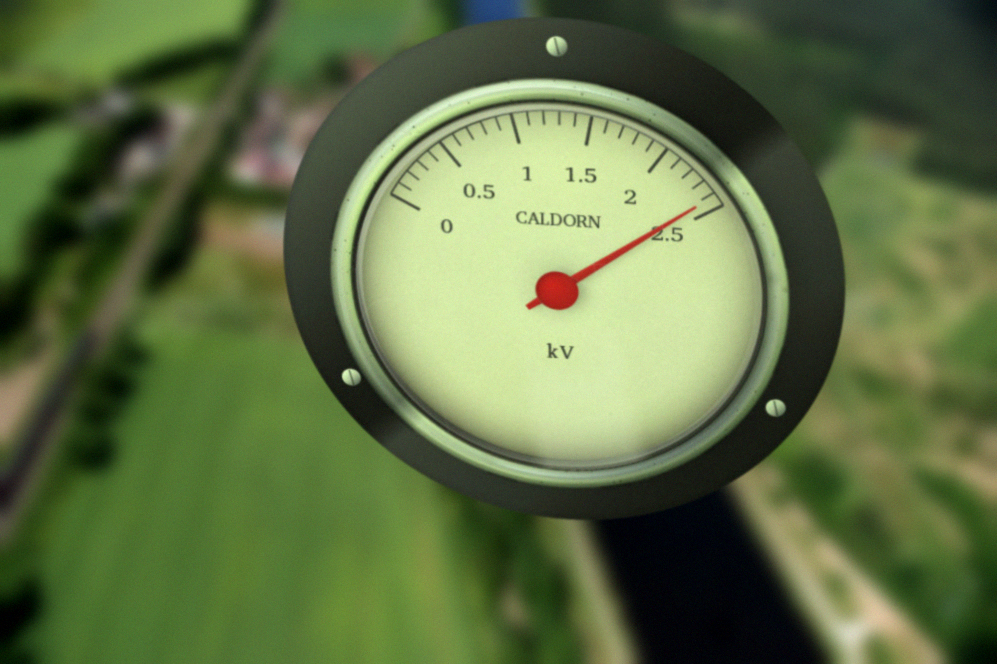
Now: 2.4
